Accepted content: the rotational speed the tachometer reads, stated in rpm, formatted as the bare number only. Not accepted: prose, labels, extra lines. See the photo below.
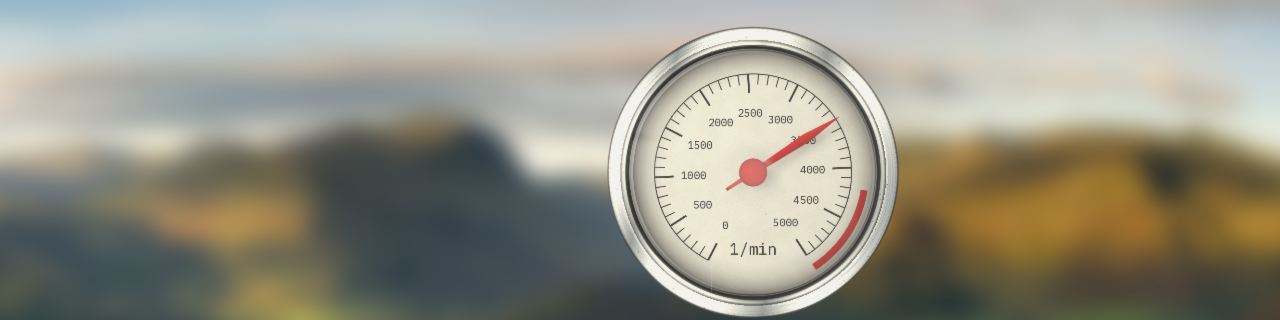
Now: 3500
